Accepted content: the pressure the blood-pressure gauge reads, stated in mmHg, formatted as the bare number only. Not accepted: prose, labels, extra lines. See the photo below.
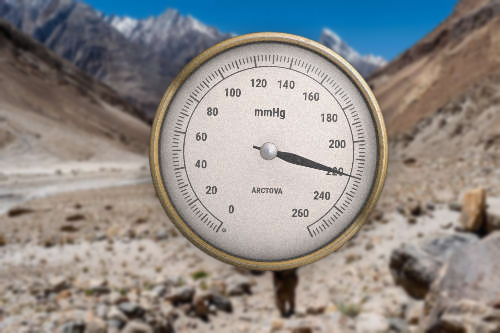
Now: 220
